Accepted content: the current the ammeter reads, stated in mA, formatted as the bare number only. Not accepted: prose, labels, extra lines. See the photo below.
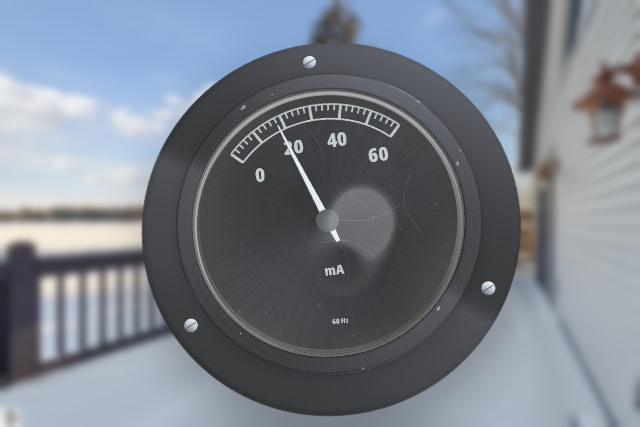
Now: 18
